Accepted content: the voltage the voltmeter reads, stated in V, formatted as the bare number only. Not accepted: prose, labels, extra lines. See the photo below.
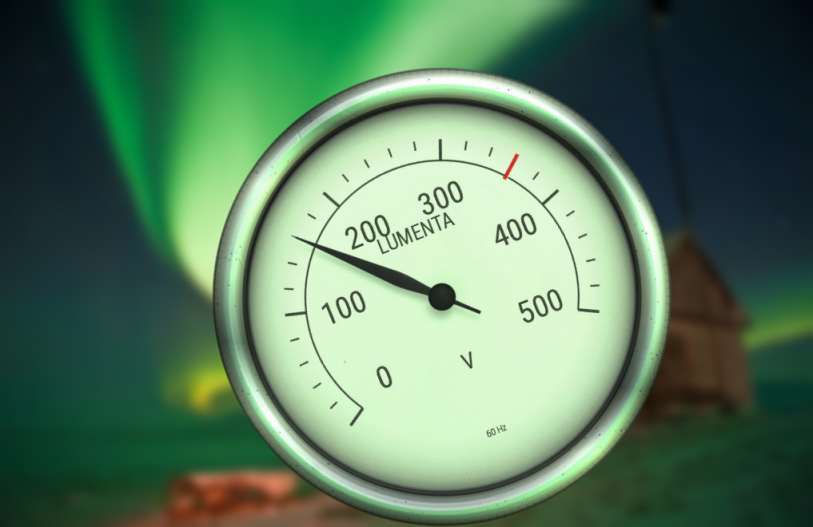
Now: 160
